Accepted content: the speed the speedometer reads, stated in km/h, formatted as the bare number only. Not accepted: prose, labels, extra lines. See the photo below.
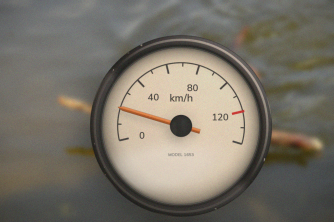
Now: 20
